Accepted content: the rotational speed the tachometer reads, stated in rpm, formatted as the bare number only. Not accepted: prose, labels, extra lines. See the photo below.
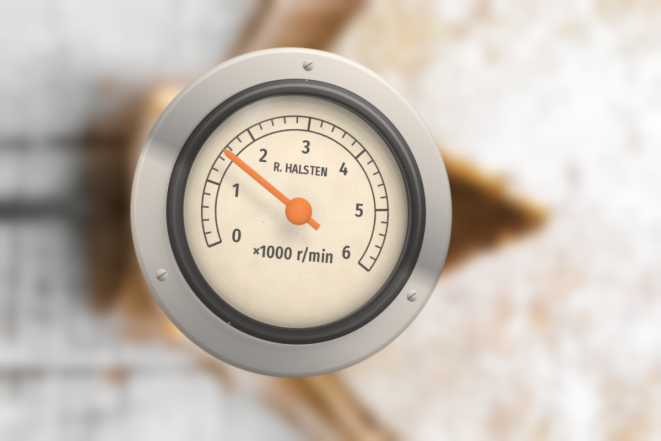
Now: 1500
